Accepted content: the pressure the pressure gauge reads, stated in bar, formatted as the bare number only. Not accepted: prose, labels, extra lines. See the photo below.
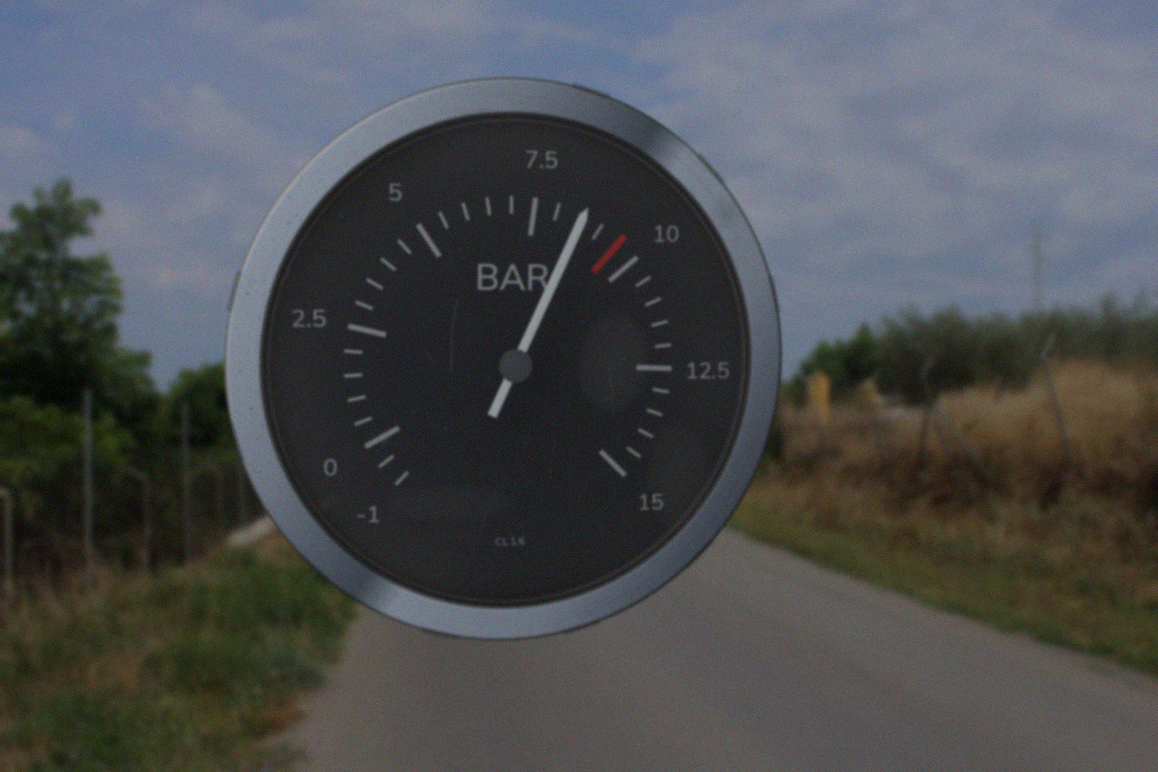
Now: 8.5
